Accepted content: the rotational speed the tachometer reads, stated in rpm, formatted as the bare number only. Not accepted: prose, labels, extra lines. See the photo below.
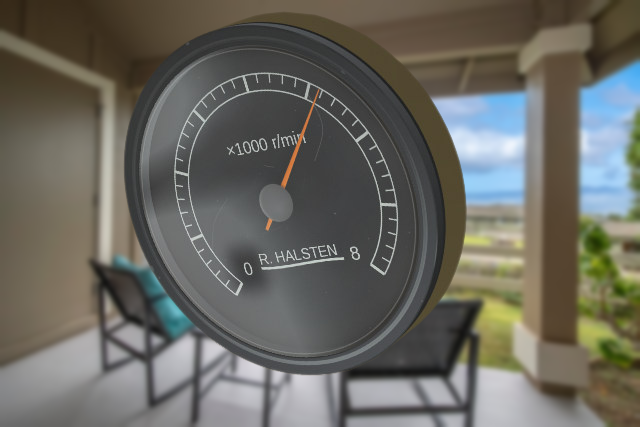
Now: 5200
